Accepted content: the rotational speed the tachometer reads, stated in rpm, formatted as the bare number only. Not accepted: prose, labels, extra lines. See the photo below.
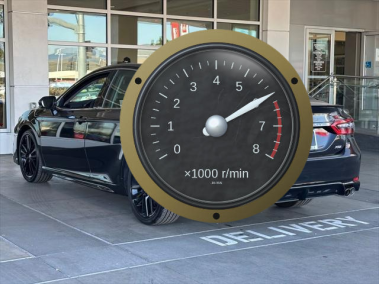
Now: 6000
